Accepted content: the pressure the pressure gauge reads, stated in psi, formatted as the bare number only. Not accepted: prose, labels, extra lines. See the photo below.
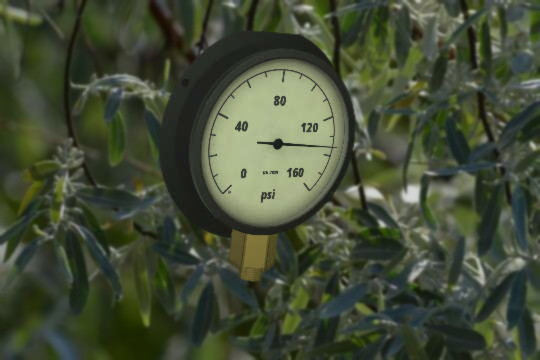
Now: 135
